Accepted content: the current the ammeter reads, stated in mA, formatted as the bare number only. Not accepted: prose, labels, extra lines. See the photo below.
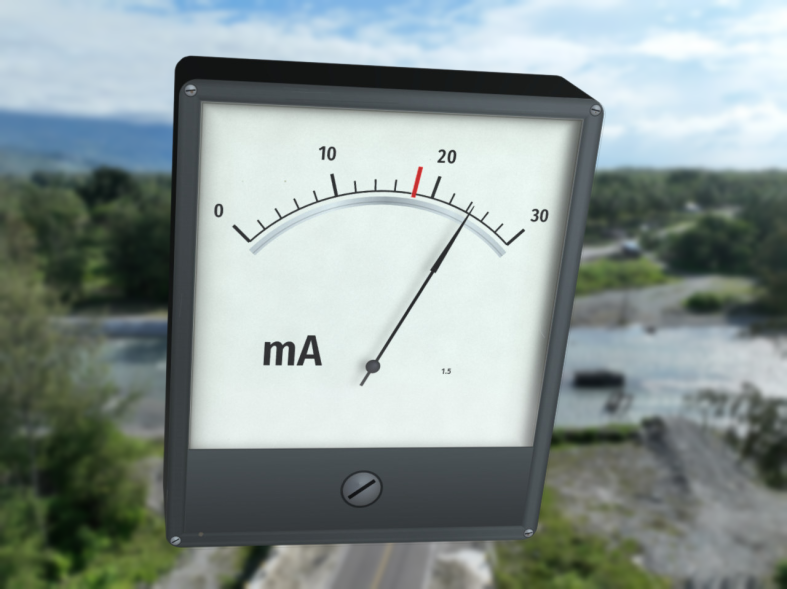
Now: 24
